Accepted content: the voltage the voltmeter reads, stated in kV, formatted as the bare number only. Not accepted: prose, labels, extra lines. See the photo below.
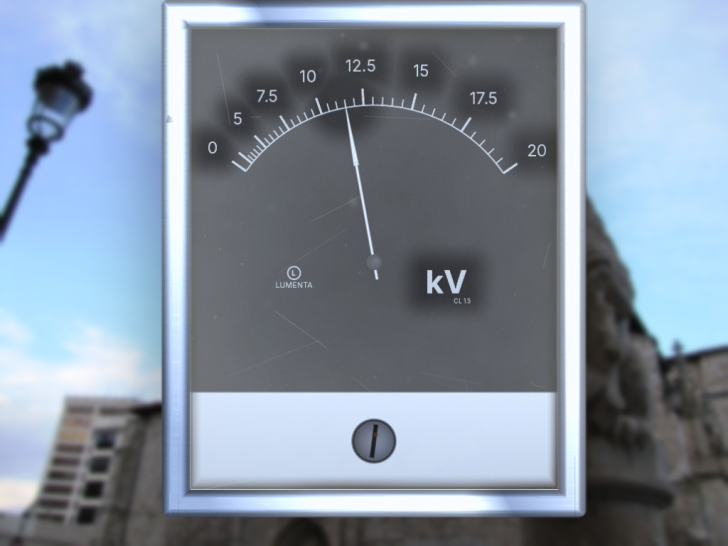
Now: 11.5
